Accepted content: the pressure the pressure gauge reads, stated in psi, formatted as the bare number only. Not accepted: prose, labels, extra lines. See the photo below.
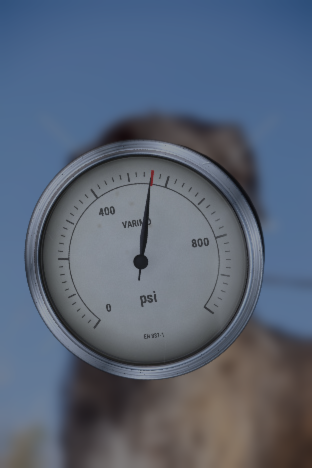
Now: 560
